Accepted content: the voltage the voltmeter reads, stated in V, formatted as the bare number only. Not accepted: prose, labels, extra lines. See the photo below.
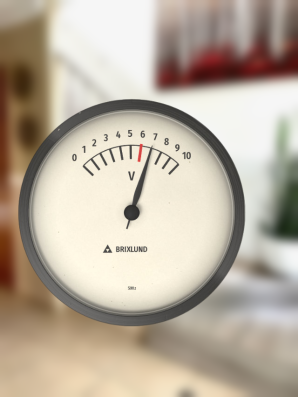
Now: 7
